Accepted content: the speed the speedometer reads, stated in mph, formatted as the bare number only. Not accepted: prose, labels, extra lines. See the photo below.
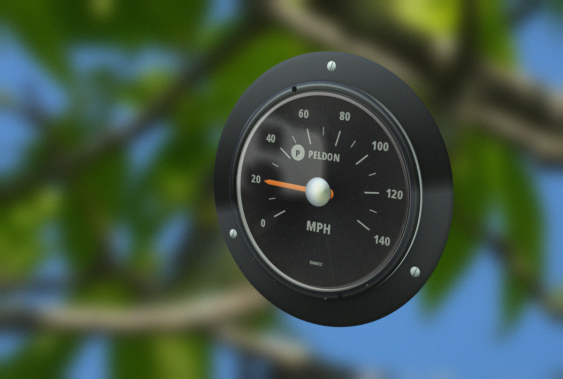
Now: 20
